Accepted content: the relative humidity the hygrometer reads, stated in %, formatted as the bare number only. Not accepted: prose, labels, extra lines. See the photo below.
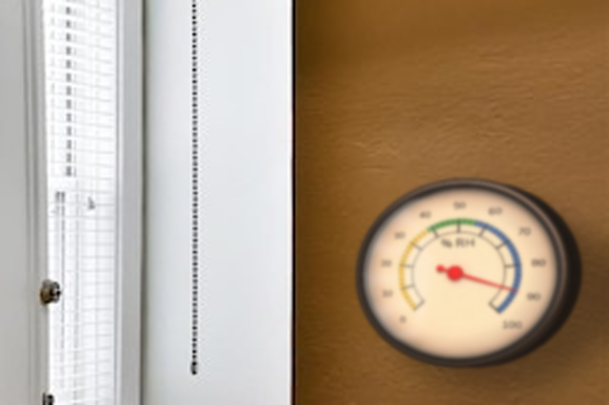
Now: 90
